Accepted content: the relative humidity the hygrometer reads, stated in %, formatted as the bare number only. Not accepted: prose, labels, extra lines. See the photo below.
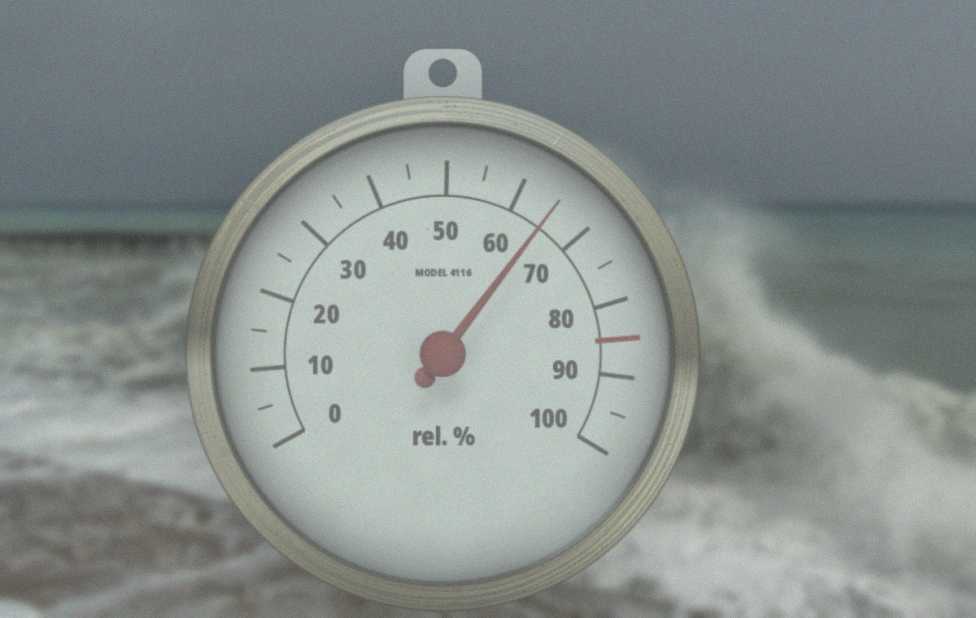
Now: 65
